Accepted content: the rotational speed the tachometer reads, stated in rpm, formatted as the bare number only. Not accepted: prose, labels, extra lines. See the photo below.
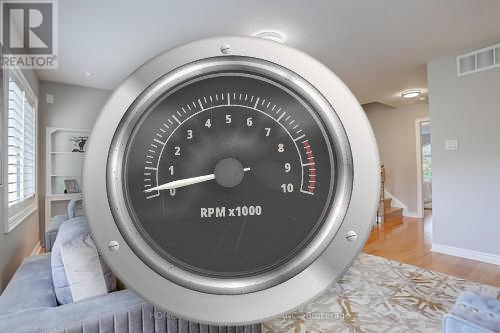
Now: 200
